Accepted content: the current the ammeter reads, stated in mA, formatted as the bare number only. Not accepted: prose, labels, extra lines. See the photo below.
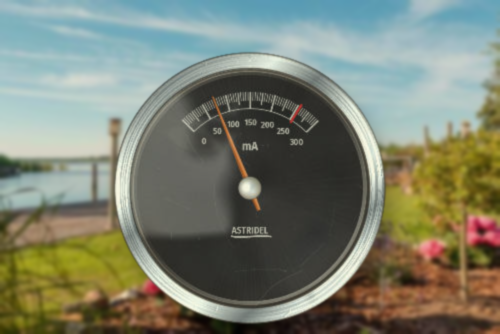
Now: 75
